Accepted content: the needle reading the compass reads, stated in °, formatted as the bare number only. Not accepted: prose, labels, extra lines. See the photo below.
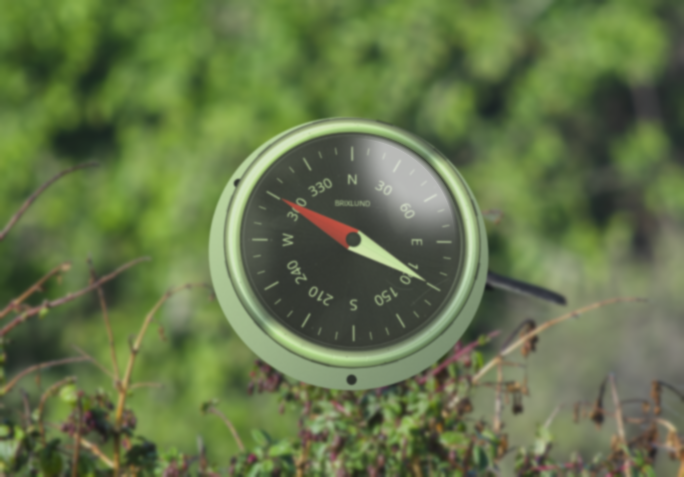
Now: 300
